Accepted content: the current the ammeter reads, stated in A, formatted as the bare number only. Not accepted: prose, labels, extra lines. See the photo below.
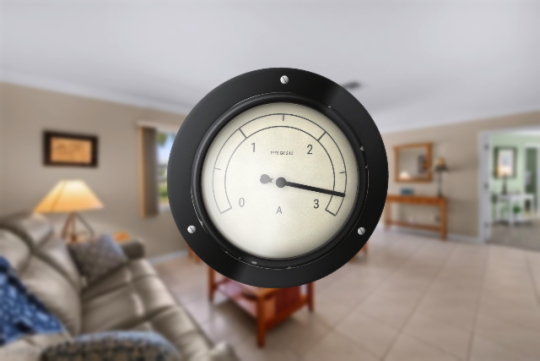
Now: 2.75
